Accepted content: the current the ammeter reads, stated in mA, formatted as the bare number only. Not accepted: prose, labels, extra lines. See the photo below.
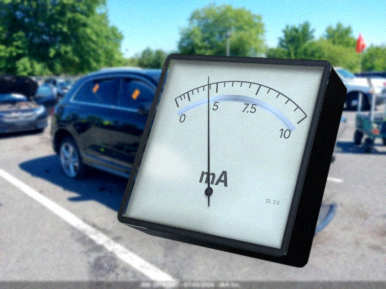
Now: 4.5
